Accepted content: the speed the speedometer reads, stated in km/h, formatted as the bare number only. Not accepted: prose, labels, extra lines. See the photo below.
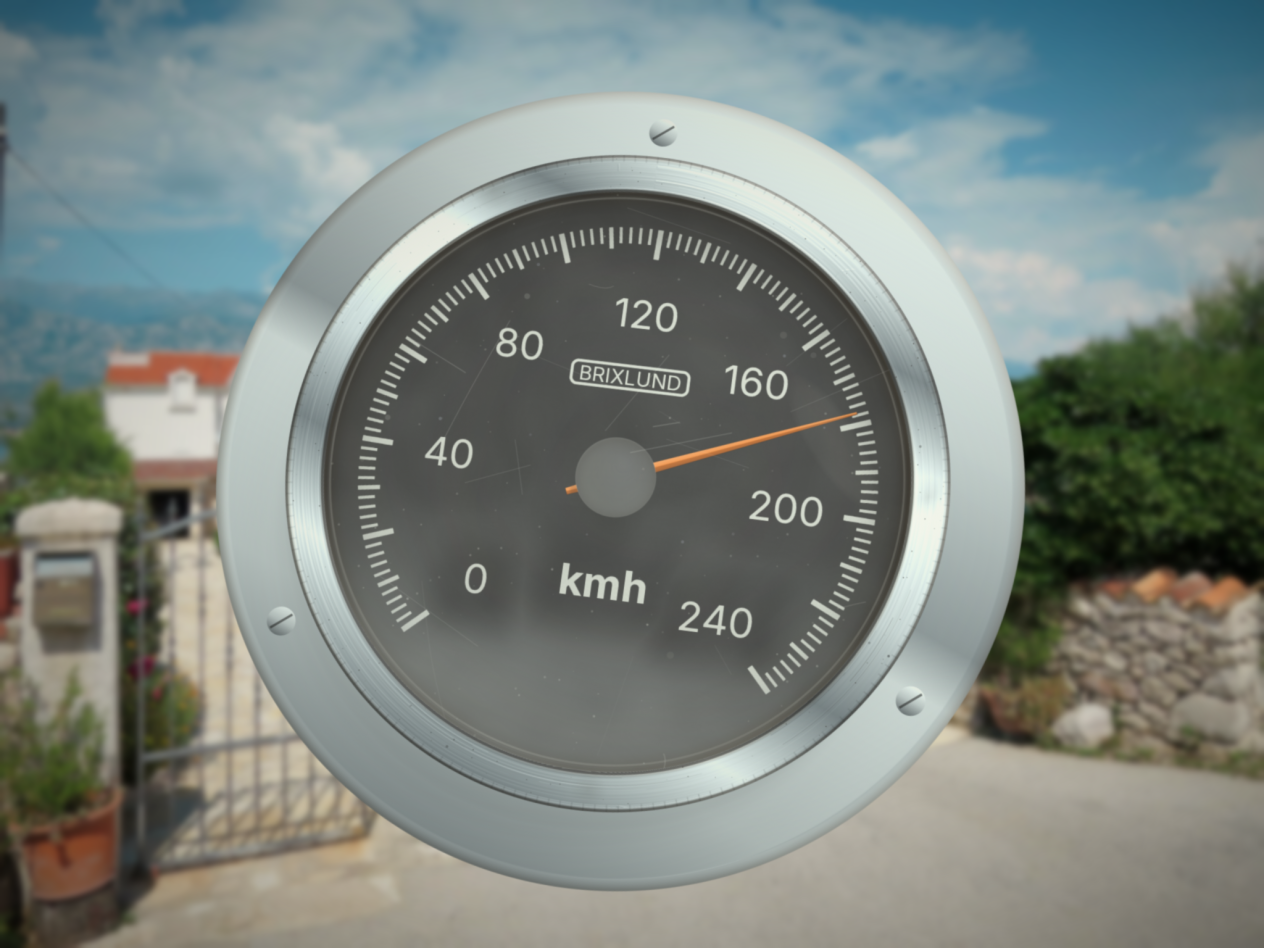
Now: 178
